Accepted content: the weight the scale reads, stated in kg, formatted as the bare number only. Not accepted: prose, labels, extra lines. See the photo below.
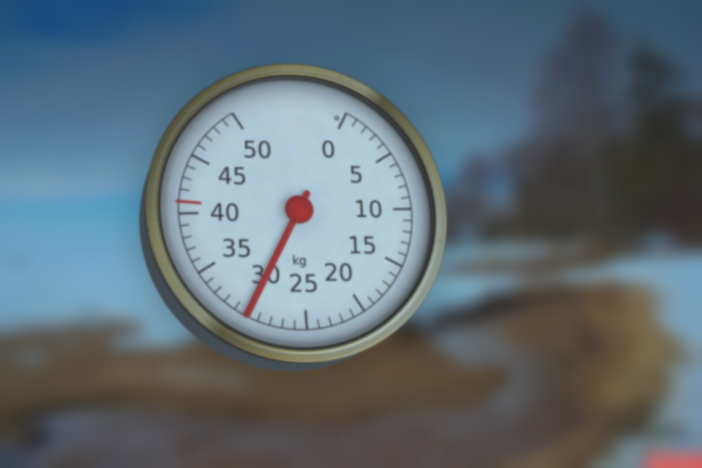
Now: 30
